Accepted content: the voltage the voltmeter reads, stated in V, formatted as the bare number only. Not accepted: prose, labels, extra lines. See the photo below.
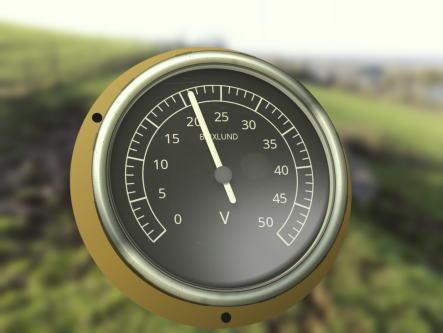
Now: 21
